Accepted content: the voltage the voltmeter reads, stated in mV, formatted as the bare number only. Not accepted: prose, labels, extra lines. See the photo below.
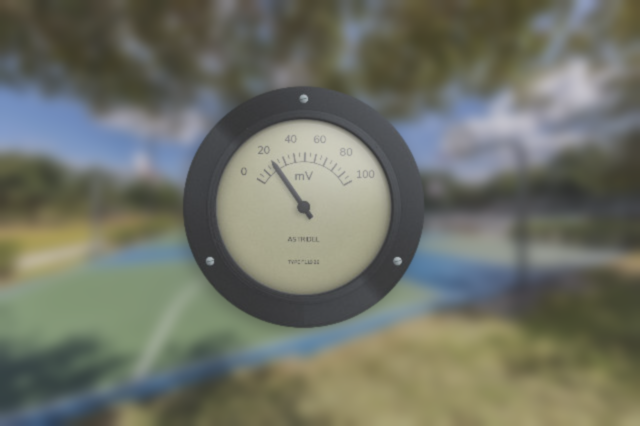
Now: 20
